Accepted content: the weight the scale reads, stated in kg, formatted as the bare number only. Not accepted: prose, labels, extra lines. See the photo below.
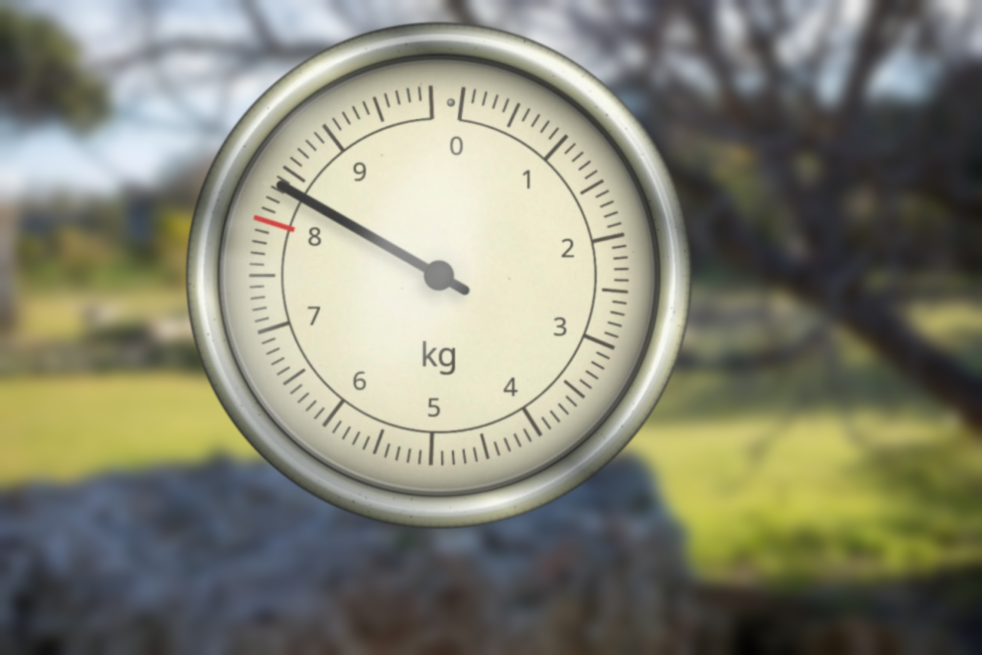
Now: 8.35
